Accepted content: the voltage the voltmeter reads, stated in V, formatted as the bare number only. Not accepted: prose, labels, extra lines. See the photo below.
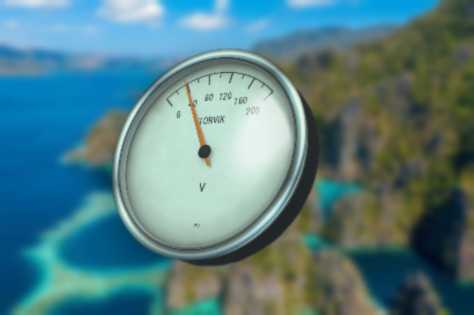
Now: 40
